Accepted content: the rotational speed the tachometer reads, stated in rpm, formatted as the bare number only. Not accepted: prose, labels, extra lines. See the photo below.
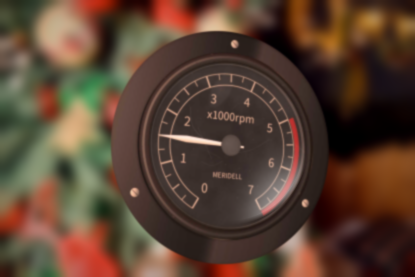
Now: 1500
